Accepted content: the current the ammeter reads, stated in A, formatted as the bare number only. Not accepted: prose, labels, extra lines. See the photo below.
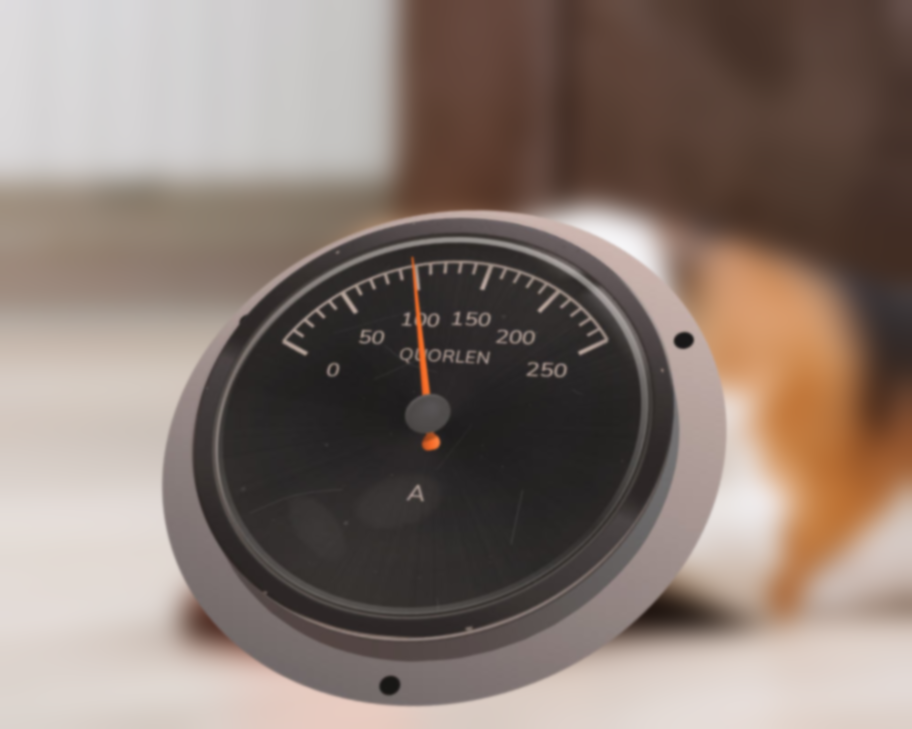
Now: 100
